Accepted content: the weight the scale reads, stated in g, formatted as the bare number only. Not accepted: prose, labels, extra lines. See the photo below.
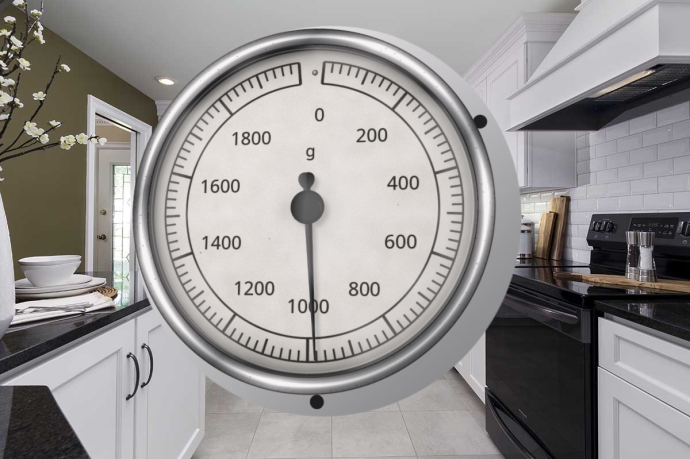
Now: 980
